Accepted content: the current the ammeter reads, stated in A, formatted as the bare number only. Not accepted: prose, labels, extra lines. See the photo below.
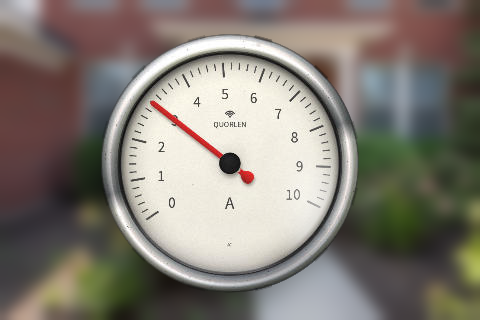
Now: 3
